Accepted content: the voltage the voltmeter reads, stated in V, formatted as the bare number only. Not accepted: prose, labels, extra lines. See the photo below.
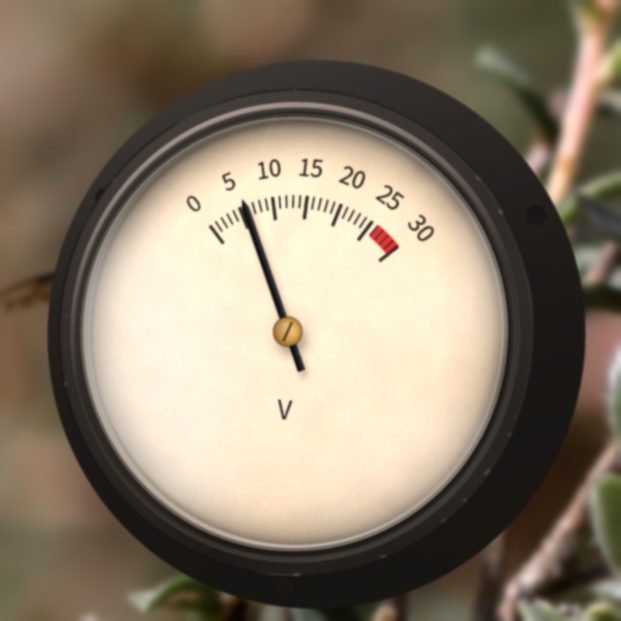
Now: 6
